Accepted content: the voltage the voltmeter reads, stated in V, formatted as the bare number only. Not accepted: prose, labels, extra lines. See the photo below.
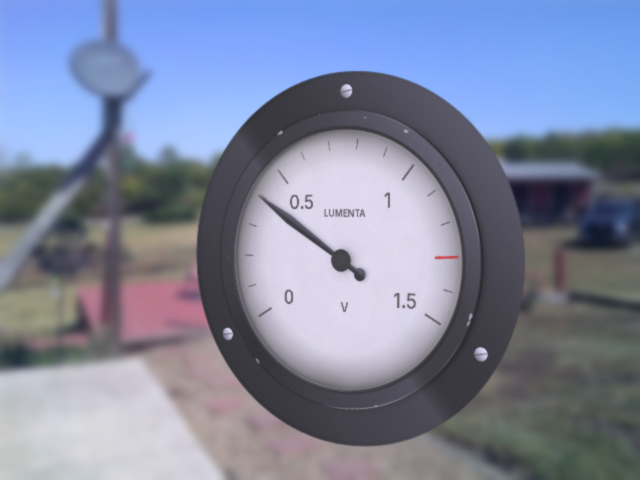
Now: 0.4
